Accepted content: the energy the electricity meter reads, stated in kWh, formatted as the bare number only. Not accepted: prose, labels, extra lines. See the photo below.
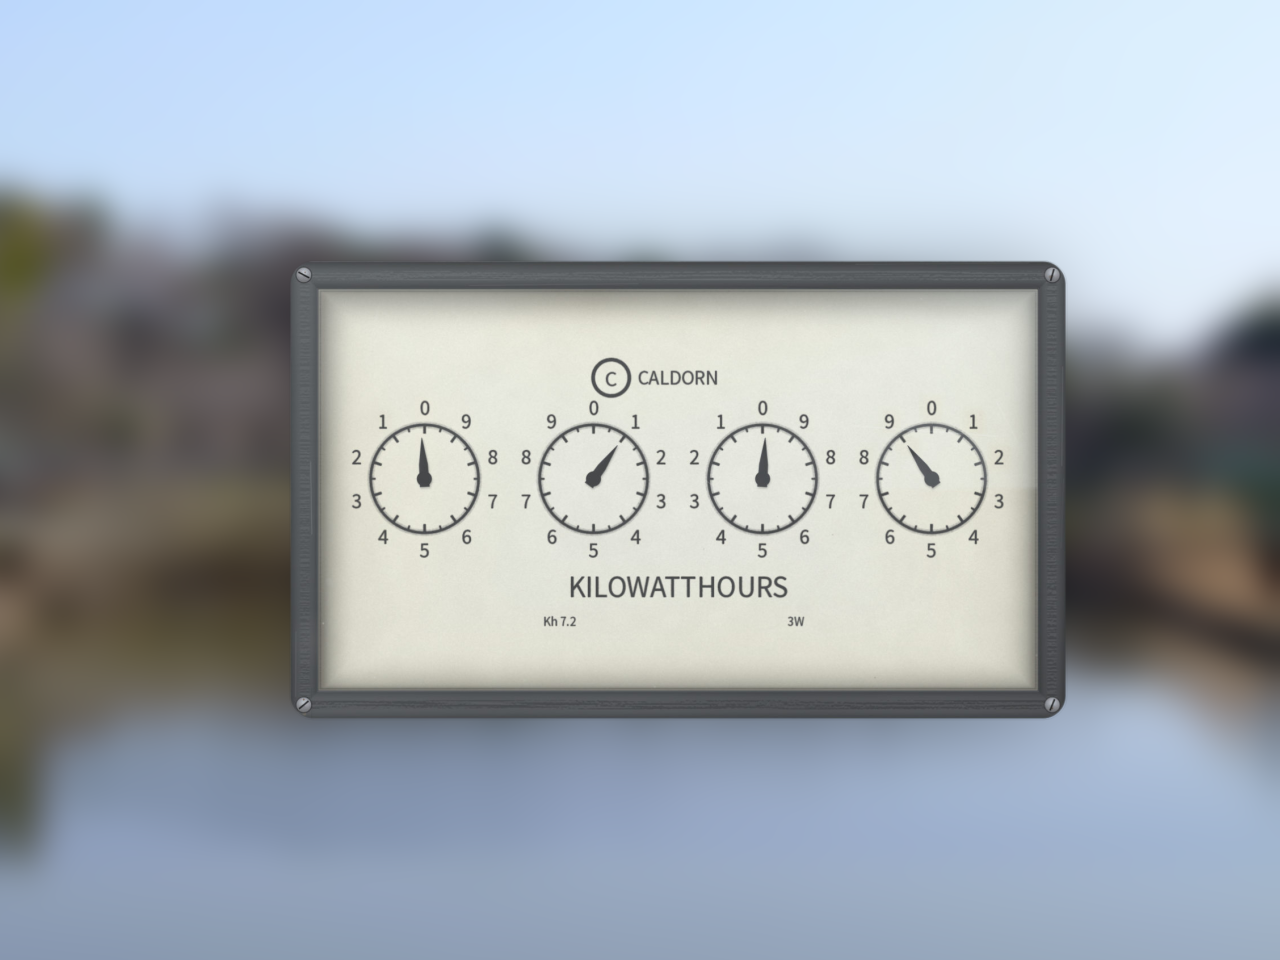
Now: 99
